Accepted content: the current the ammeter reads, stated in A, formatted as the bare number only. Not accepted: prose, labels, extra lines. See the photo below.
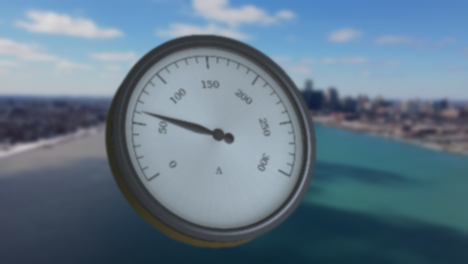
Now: 60
